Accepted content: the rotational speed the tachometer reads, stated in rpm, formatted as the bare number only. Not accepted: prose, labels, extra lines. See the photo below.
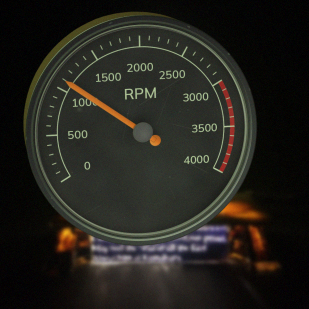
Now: 1100
